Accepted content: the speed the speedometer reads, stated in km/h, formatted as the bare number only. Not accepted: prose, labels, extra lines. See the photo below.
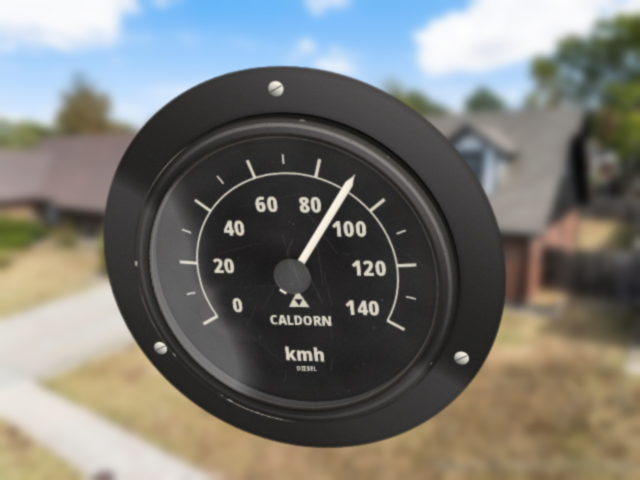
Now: 90
